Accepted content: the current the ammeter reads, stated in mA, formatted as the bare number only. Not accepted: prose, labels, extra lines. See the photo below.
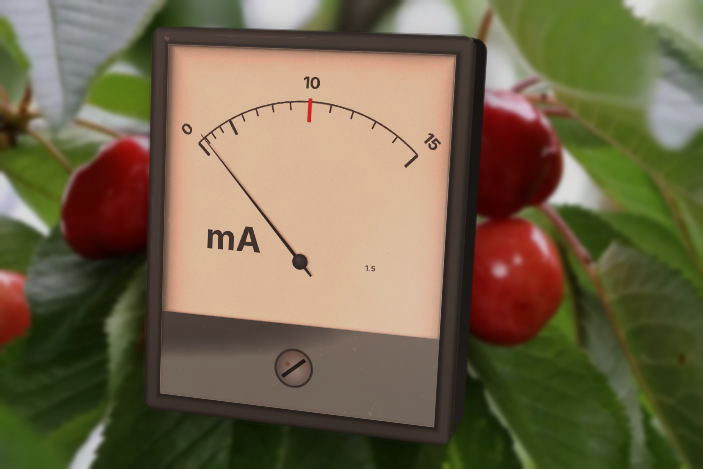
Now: 2
